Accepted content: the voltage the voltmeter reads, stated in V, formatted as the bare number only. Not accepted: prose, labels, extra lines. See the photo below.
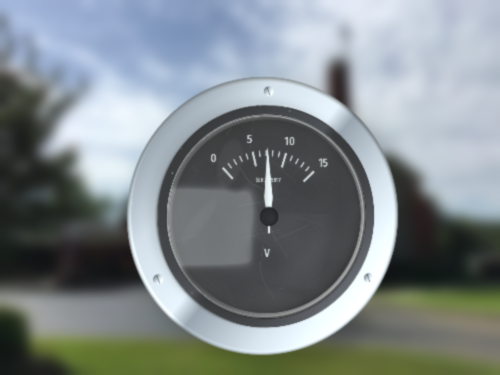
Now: 7
